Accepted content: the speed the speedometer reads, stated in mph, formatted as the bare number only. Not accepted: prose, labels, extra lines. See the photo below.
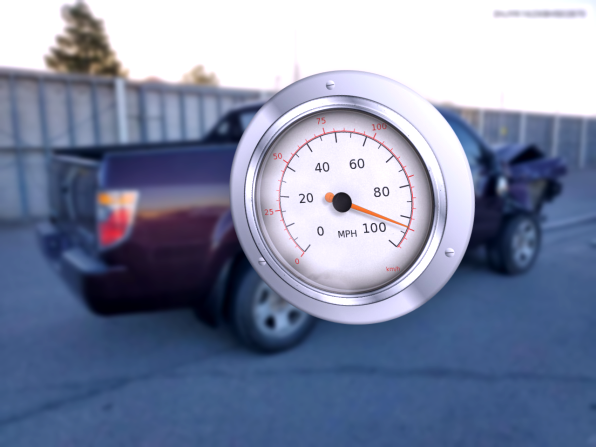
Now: 92.5
